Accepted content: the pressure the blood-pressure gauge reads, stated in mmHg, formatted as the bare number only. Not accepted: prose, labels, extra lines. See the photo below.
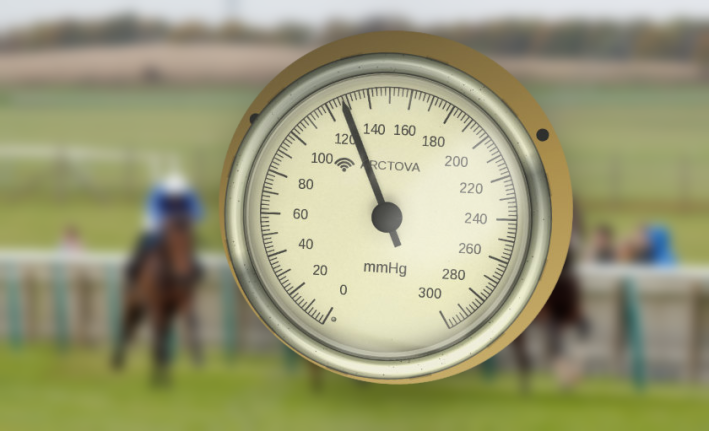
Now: 128
